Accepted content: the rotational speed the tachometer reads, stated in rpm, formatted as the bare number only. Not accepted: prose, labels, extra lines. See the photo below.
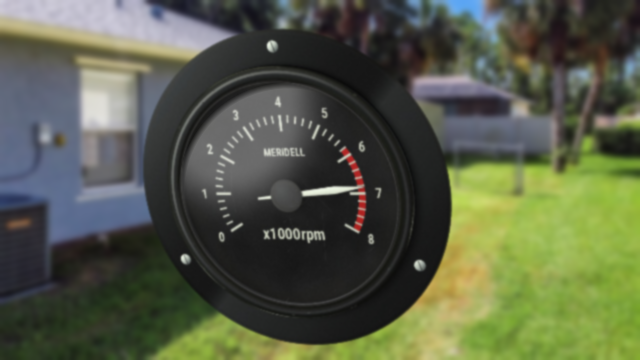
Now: 6800
